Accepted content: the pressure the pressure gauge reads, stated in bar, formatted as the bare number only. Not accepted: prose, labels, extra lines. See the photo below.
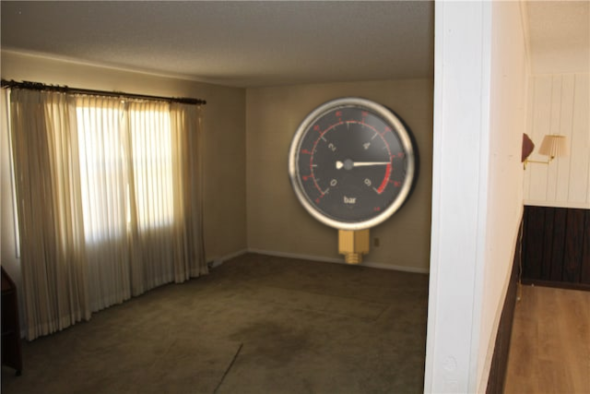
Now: 5
